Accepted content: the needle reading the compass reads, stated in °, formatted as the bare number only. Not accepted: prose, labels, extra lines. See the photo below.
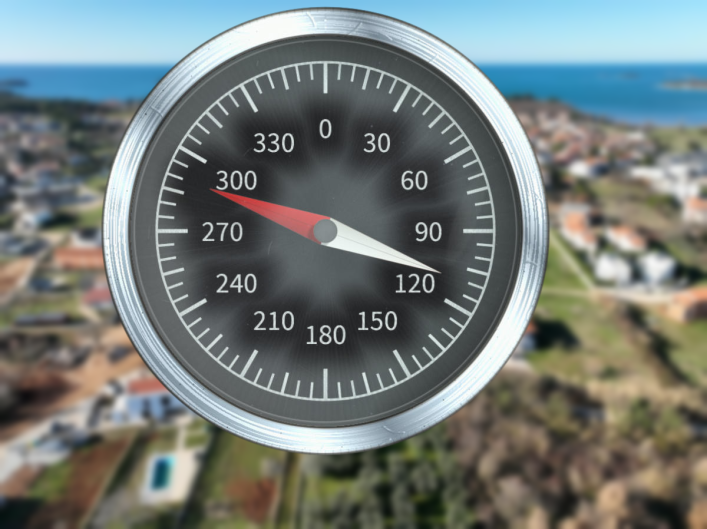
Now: 290
